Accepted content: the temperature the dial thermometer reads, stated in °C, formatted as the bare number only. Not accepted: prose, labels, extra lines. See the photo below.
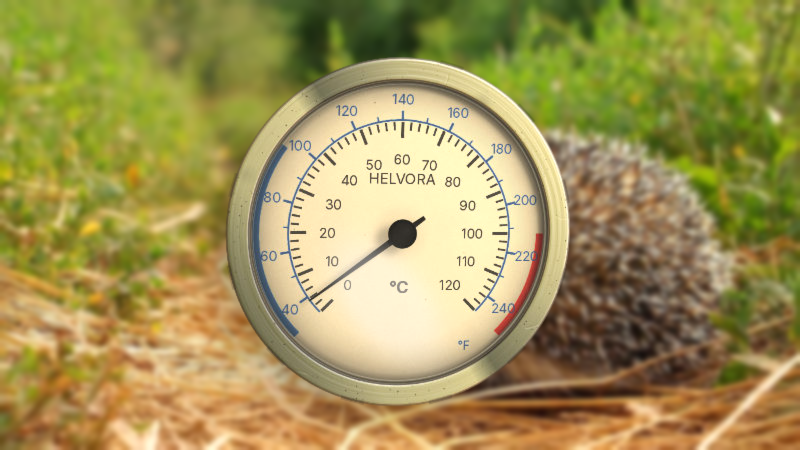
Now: 4
